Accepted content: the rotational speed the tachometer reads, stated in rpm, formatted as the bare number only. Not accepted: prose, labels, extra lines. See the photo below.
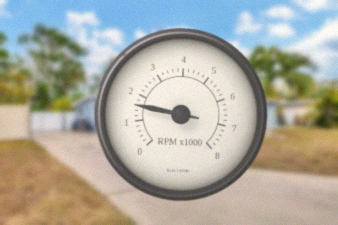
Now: 1600
